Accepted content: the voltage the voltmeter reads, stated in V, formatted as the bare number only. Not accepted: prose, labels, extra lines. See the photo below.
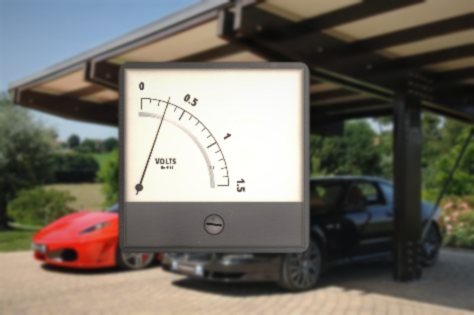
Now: 0.3
